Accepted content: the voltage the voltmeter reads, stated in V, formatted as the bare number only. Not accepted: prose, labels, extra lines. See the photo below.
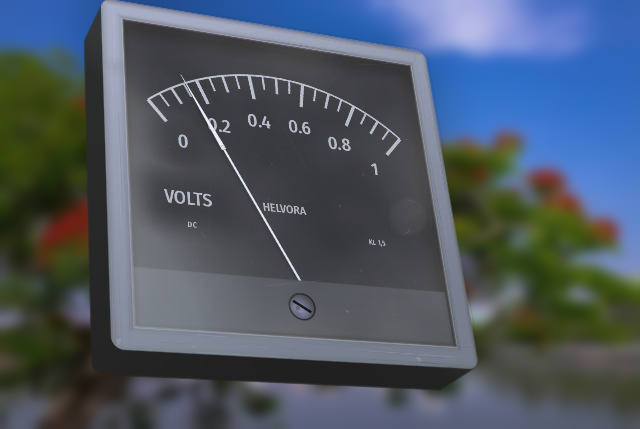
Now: 0.15
